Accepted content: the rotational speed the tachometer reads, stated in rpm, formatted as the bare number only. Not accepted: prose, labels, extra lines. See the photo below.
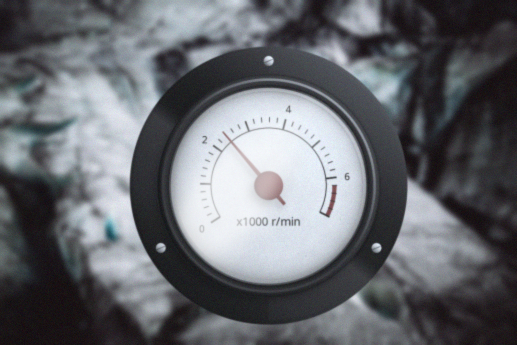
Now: 2400
